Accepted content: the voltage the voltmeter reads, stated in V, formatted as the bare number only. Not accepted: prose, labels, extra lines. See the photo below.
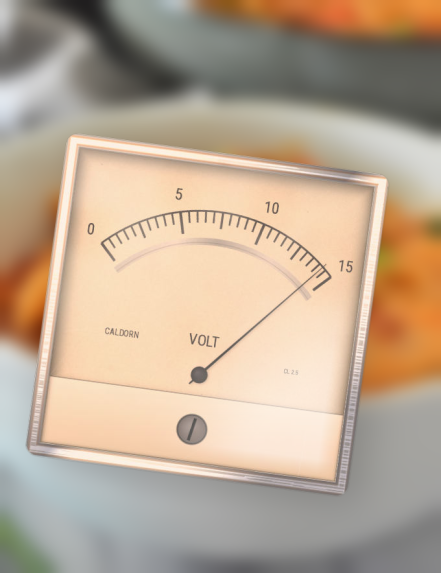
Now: 14.25
